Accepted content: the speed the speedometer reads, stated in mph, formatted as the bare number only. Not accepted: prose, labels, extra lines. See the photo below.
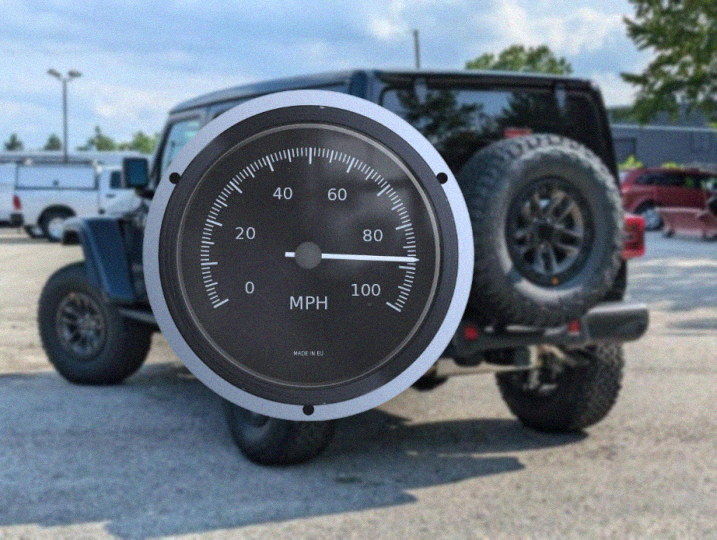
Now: 88
